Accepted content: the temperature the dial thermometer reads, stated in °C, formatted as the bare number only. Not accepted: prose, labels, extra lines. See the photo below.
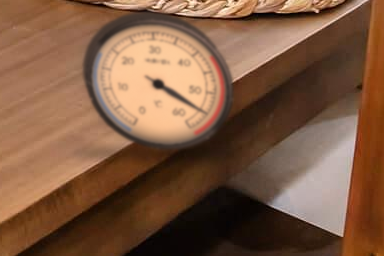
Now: 55
